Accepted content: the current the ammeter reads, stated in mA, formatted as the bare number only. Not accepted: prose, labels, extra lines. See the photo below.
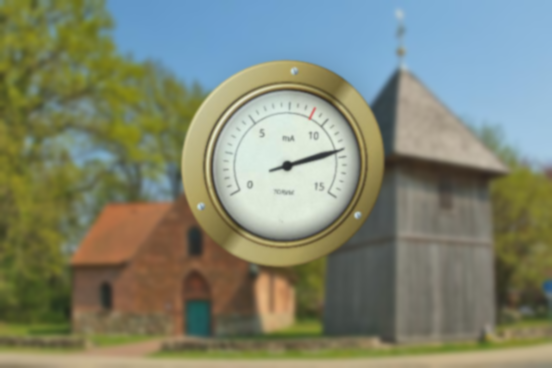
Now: 12
